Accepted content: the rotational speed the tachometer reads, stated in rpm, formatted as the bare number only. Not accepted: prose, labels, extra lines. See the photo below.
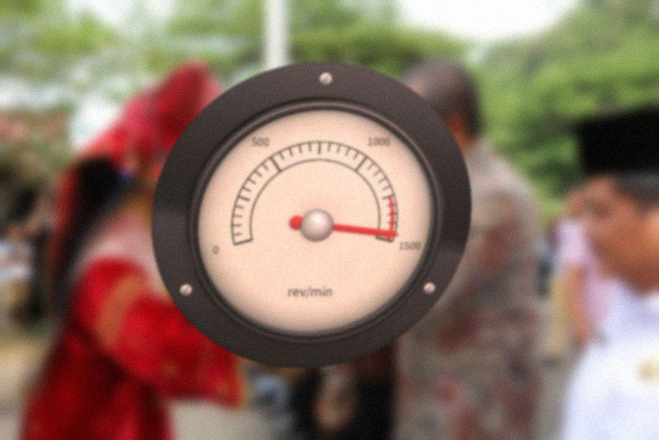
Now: 1450
